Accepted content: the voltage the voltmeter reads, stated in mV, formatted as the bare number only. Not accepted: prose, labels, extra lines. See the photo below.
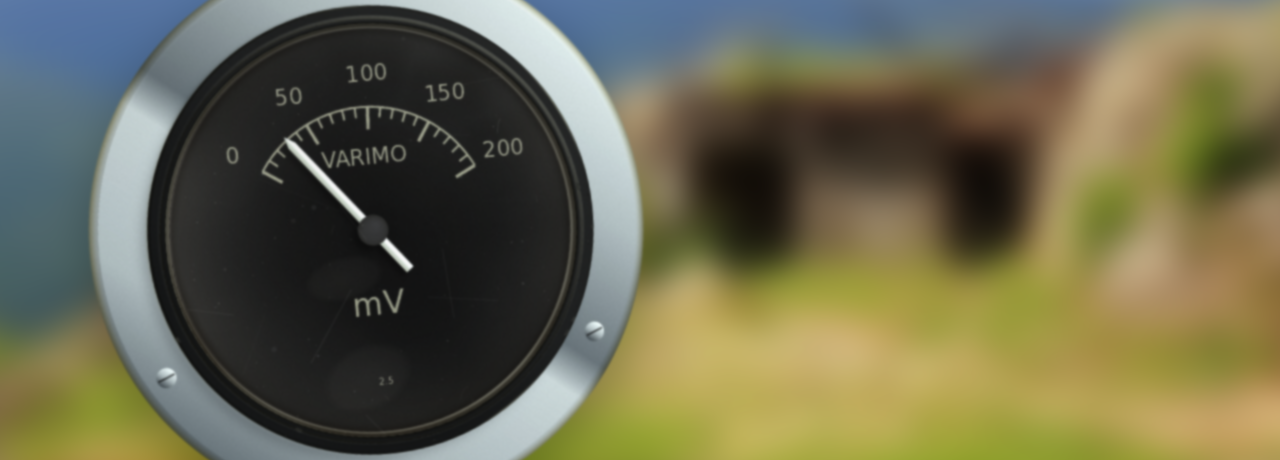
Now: 30
